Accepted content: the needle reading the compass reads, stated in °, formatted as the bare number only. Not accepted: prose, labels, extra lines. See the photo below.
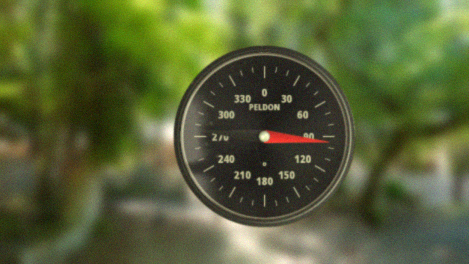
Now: 95
